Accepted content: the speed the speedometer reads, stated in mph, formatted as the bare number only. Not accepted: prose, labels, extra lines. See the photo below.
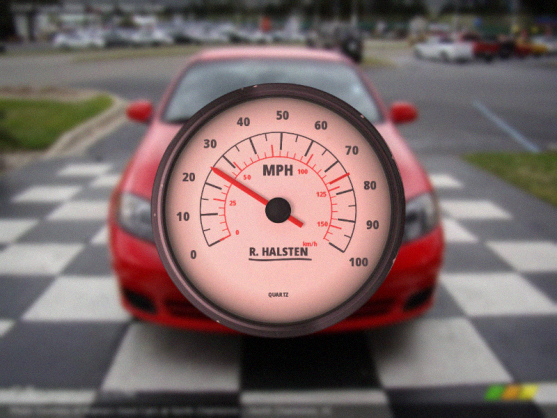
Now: 25
